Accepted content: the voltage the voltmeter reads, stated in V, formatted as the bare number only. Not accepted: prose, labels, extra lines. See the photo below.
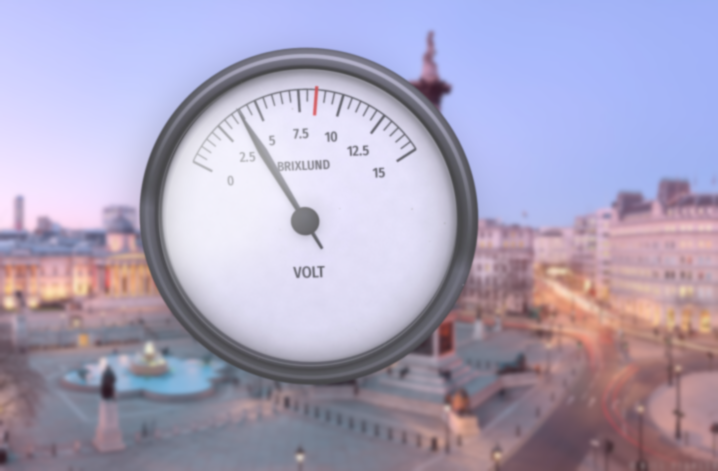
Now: 4
